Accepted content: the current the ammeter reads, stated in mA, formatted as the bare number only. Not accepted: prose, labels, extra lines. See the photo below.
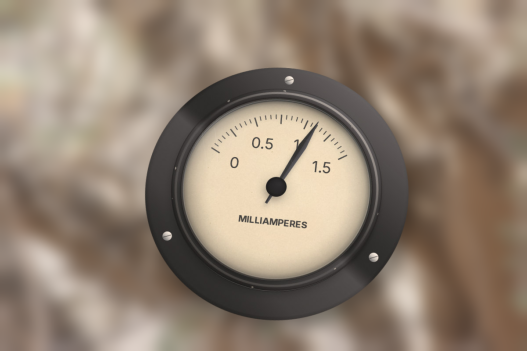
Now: 1.1
